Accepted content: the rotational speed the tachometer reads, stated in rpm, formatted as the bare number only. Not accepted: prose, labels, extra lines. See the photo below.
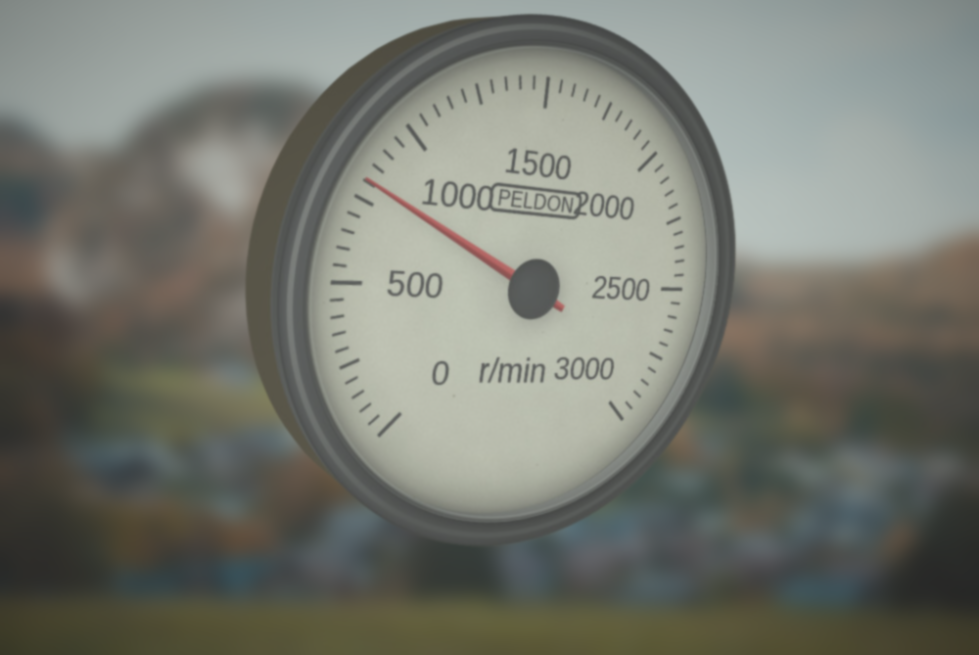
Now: 800
